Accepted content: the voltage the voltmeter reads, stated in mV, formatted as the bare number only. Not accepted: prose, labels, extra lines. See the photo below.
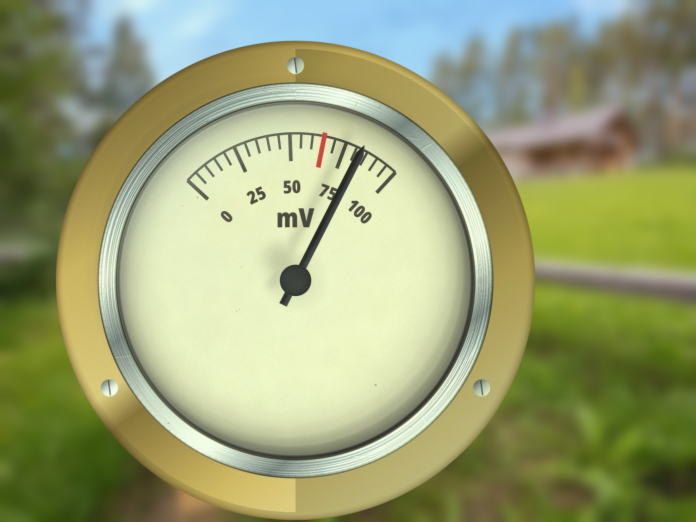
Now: 82.5
